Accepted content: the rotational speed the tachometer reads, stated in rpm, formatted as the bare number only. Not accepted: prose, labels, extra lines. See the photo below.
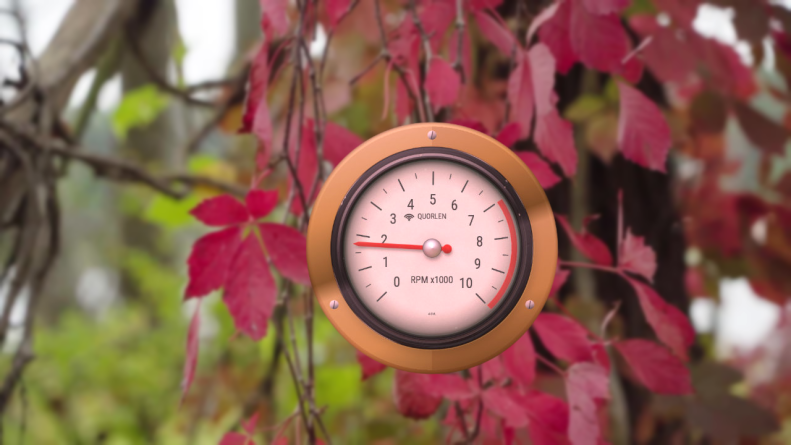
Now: 1750
